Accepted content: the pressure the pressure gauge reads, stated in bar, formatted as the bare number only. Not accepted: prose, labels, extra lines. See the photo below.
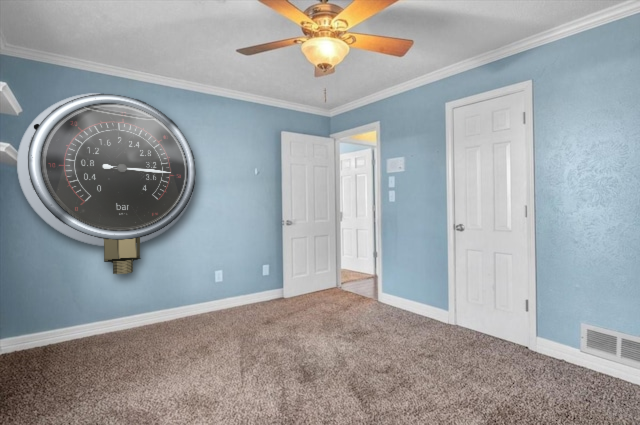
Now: 3.4
